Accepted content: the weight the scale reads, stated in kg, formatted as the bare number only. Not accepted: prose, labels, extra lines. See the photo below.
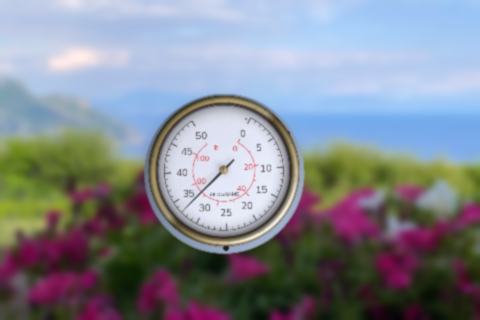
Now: 33
